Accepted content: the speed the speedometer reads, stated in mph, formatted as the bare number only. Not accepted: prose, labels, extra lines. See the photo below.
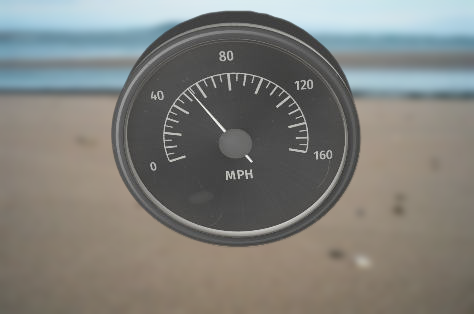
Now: 55
